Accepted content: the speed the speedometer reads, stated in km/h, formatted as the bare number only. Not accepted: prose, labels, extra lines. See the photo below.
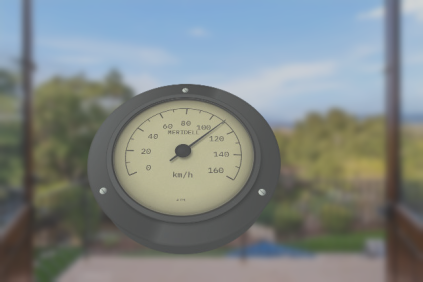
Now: 110
